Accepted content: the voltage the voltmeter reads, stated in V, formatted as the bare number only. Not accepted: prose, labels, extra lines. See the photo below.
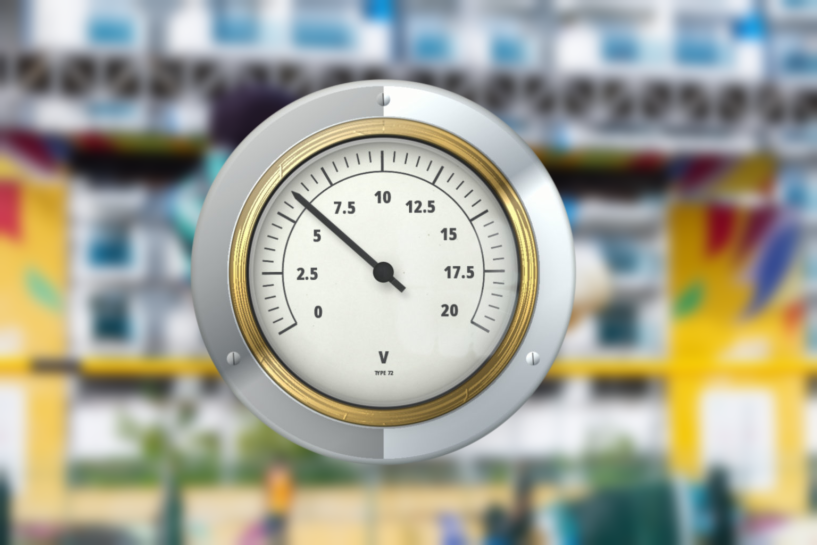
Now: 6
